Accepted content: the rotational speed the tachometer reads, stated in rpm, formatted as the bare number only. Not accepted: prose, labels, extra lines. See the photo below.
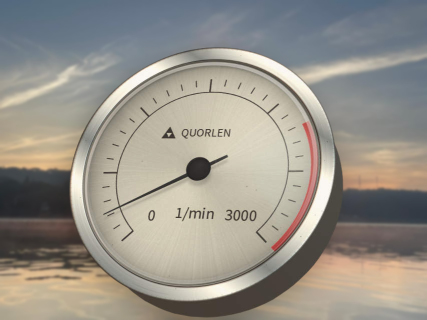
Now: 200
